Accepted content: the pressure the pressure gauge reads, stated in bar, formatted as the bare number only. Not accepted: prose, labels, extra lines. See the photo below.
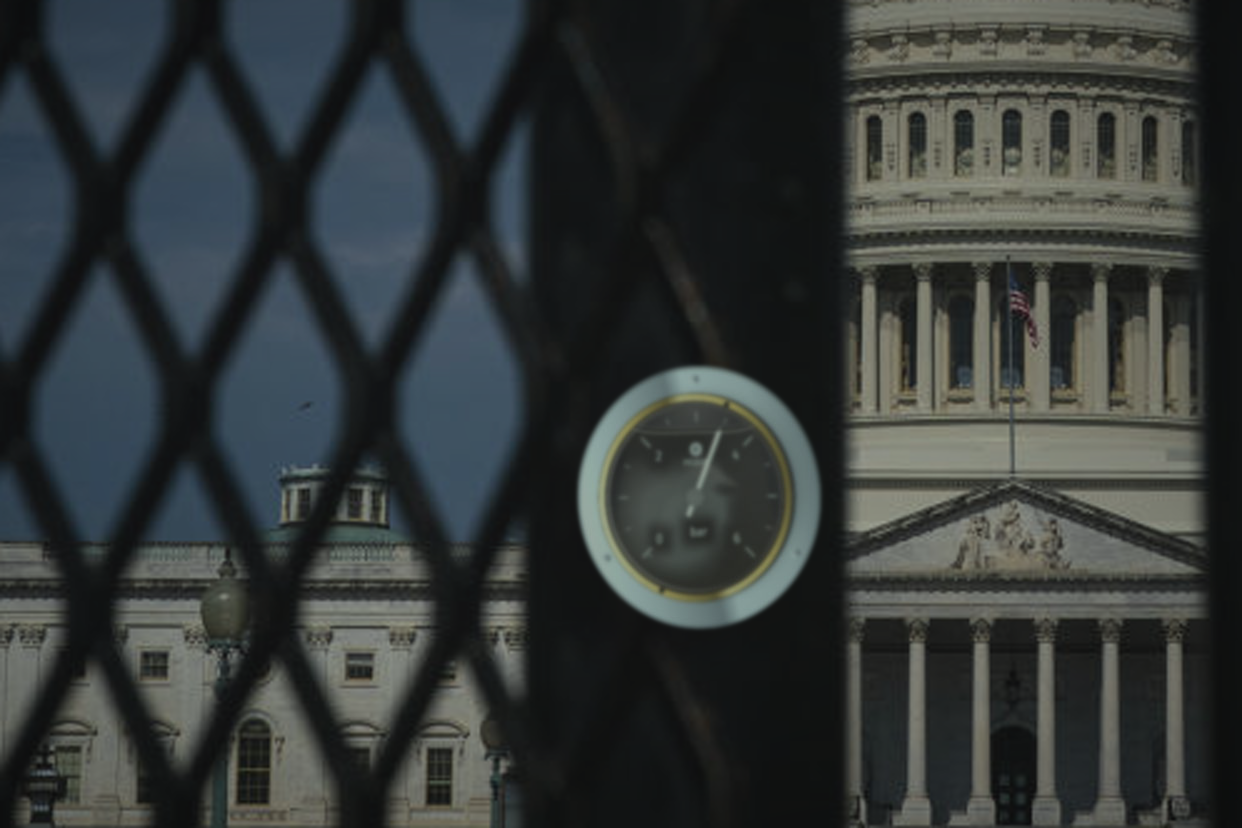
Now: 3.5
